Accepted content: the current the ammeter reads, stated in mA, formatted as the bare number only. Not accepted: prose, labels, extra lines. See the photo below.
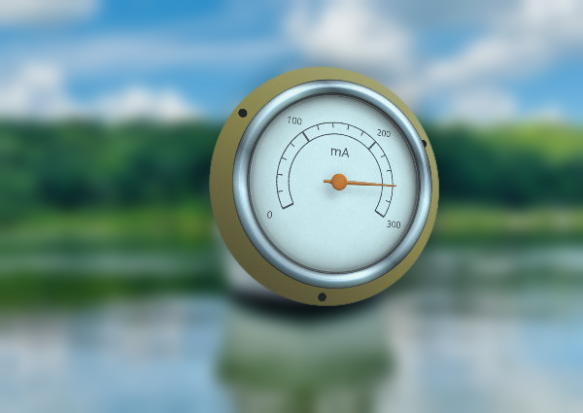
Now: 260
